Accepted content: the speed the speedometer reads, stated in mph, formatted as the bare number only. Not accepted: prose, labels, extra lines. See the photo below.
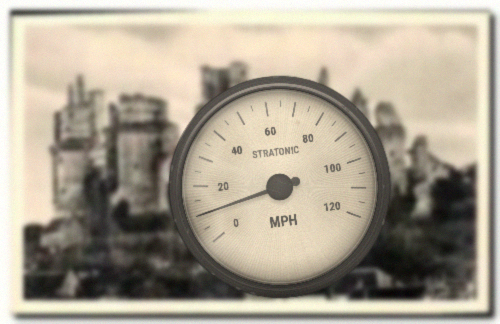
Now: 10
